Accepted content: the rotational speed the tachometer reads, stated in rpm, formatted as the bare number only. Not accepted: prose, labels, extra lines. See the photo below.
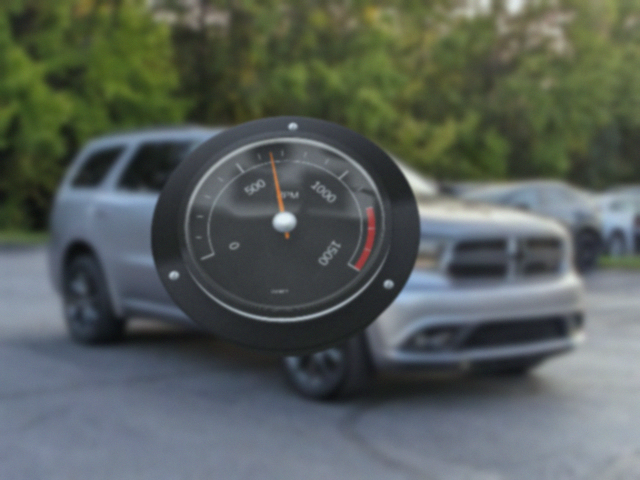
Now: 650
